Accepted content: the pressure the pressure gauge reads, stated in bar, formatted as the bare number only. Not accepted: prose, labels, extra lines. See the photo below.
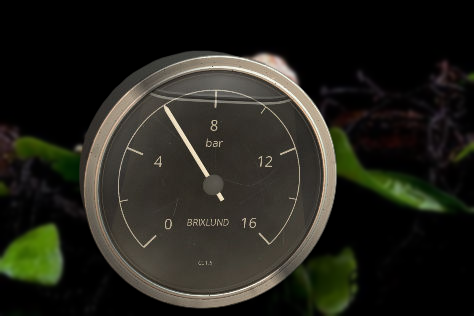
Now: 6
